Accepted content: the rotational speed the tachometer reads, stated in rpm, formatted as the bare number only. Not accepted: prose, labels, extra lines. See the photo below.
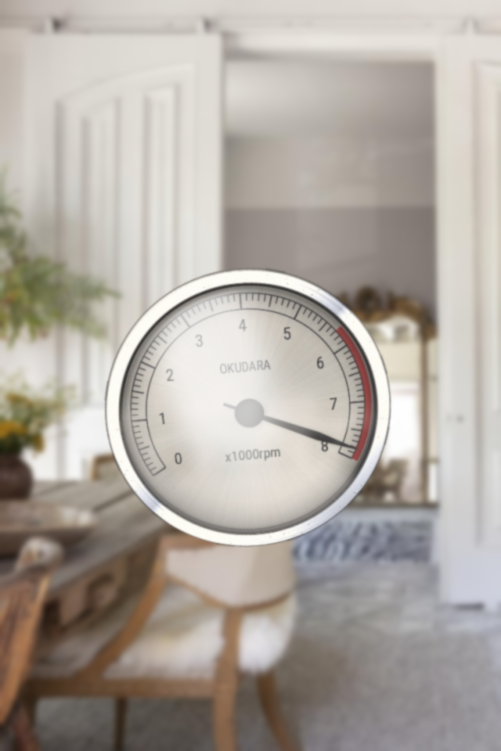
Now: 7800
